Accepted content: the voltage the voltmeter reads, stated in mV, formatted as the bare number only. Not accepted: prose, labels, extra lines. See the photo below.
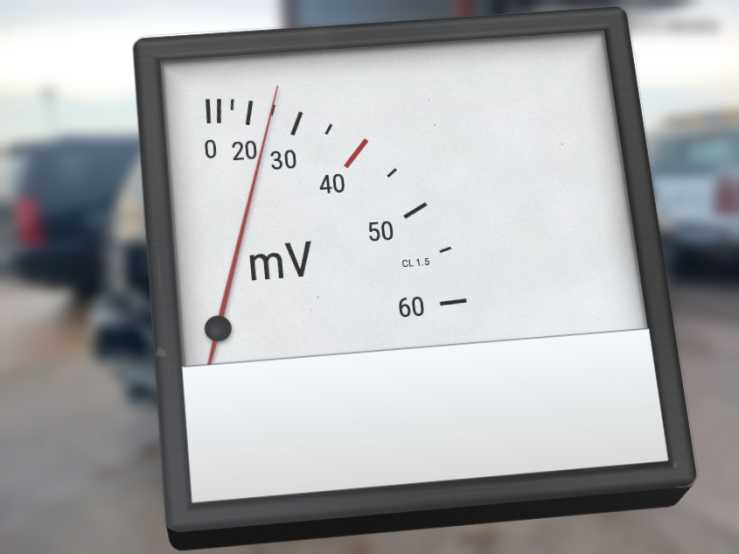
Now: 25
